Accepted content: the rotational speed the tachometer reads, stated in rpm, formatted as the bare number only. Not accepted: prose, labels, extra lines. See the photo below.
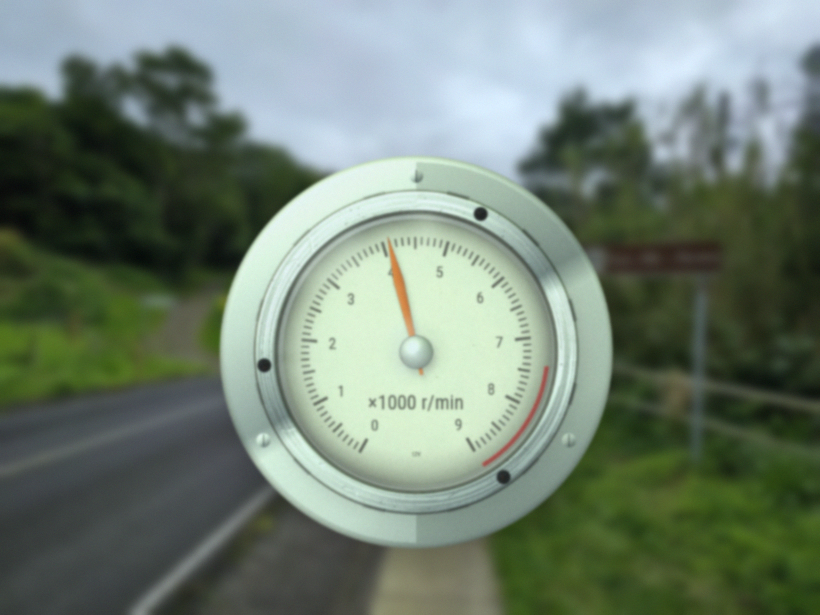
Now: 4100
